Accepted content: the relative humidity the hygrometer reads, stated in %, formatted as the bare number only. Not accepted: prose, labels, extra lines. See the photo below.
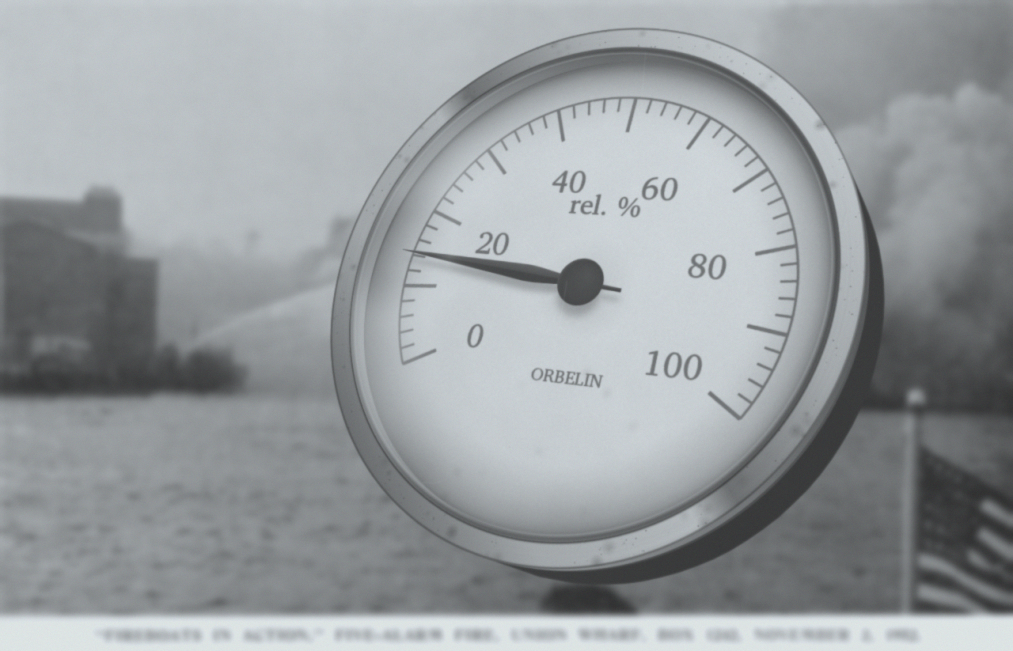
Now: 14
